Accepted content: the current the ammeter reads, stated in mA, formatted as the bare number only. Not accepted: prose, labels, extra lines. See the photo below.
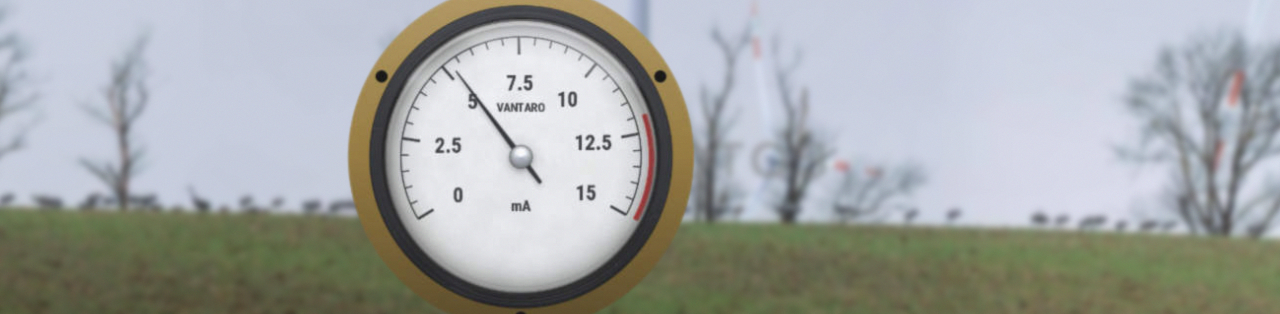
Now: 5.25
